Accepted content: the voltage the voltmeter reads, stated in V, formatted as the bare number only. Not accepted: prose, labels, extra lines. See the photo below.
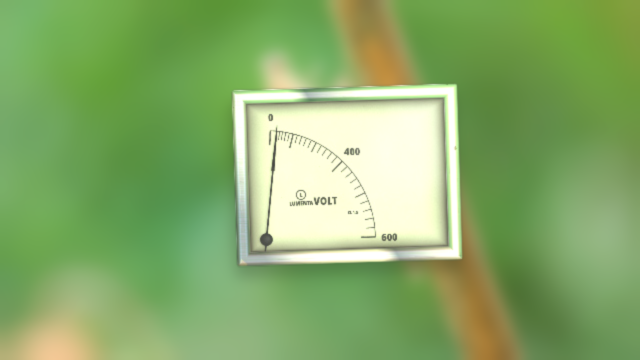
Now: 100
